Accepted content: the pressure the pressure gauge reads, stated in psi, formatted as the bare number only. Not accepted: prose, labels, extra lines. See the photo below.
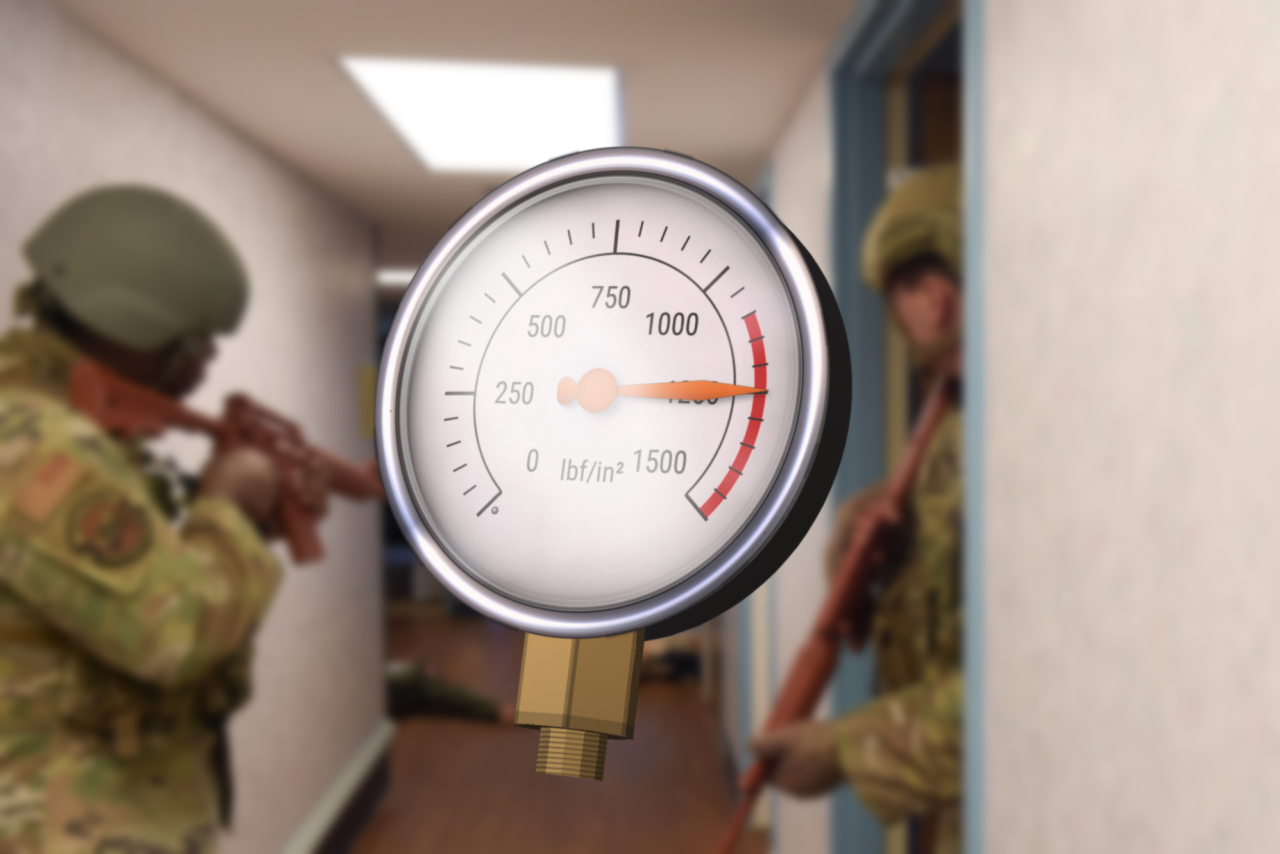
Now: 1250
